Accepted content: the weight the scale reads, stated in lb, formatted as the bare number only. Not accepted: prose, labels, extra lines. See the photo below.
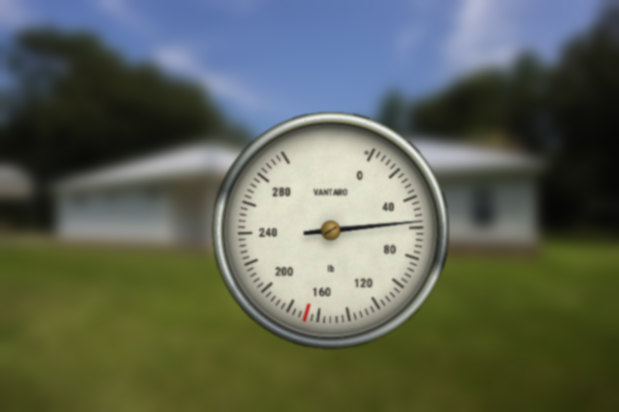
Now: 56
